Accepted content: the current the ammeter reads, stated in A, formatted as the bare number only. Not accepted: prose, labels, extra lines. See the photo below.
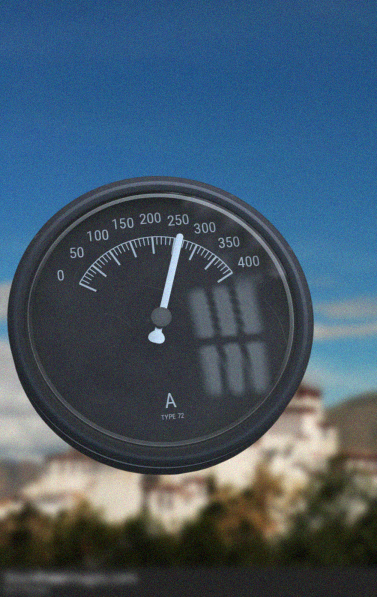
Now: 260
